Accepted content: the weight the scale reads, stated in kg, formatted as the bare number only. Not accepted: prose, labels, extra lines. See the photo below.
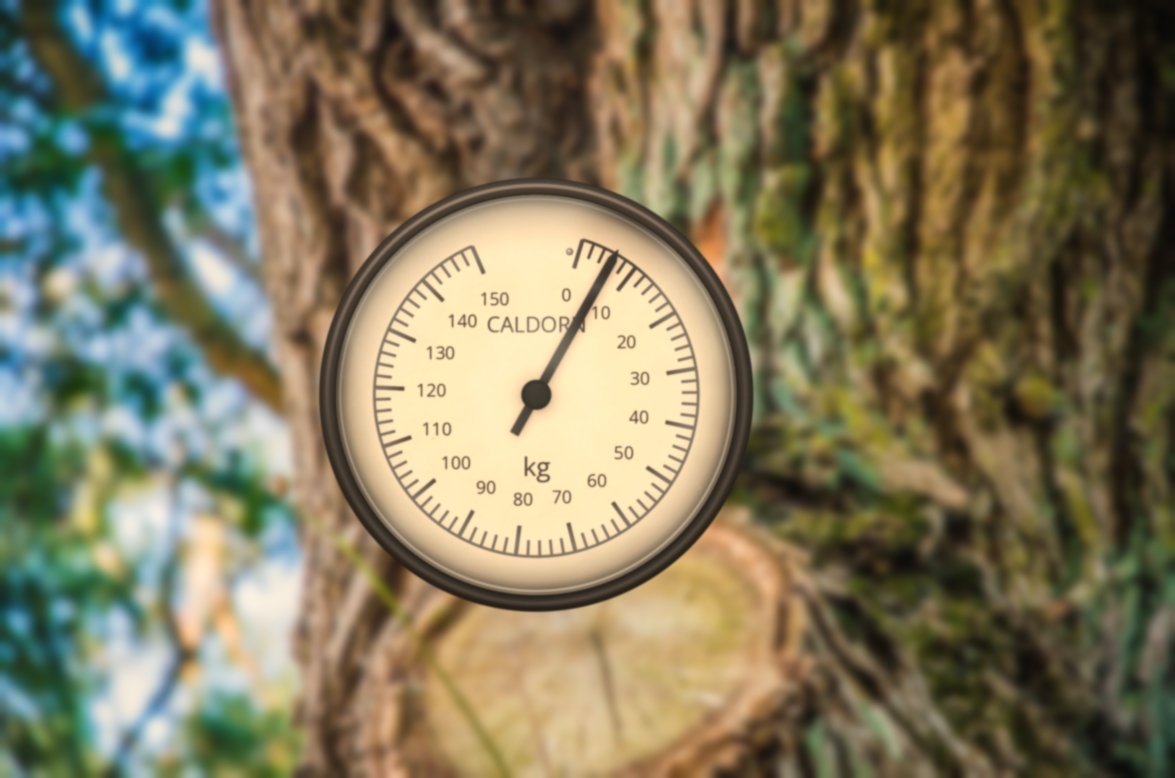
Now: 6
